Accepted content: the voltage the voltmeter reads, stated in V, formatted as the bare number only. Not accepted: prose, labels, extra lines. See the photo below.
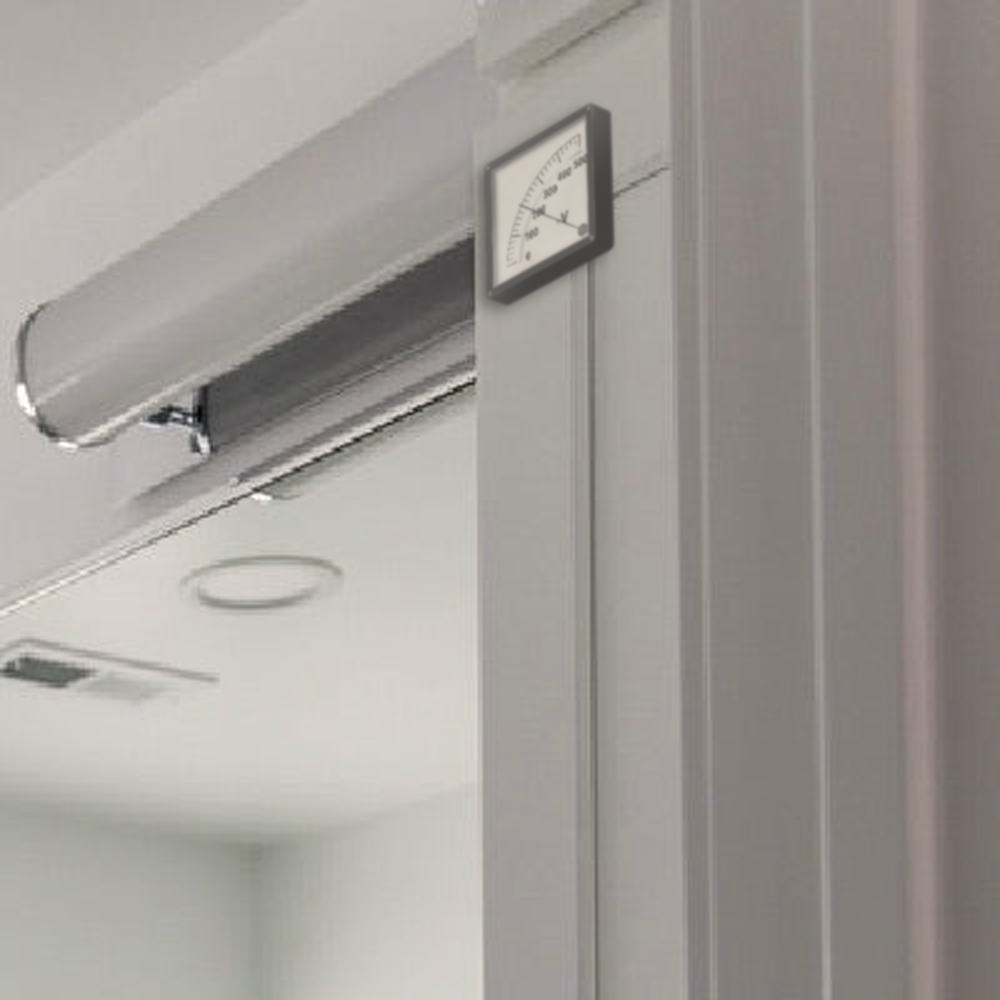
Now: 200
